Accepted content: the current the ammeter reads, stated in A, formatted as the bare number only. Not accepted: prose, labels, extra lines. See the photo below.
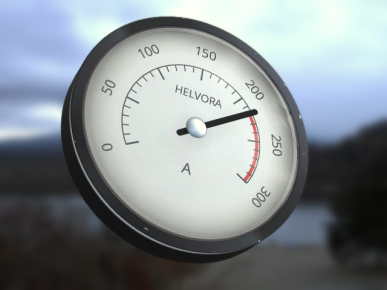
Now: 220
